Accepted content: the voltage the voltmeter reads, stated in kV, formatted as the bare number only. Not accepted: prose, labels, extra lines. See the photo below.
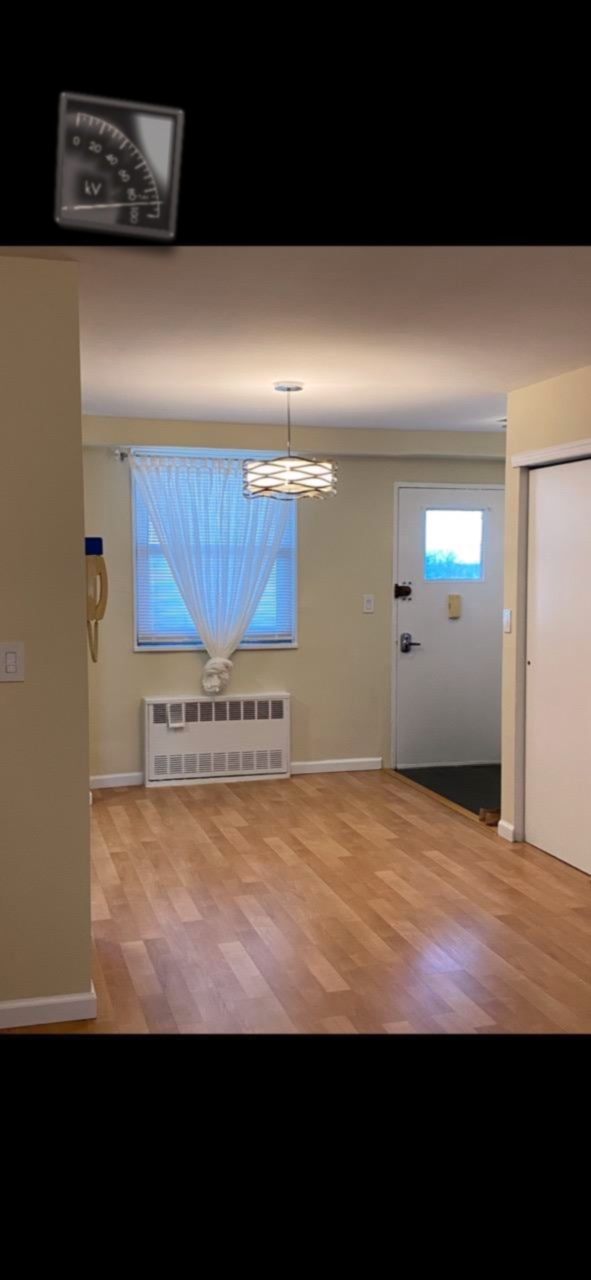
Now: 90
